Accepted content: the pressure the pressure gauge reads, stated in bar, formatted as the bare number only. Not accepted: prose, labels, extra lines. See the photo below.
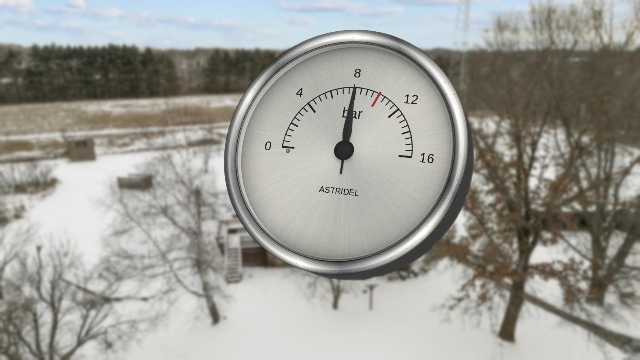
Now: 8
